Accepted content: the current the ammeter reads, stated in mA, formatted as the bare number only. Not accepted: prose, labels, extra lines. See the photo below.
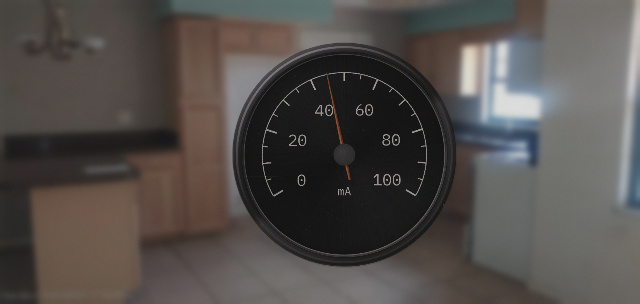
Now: 45
